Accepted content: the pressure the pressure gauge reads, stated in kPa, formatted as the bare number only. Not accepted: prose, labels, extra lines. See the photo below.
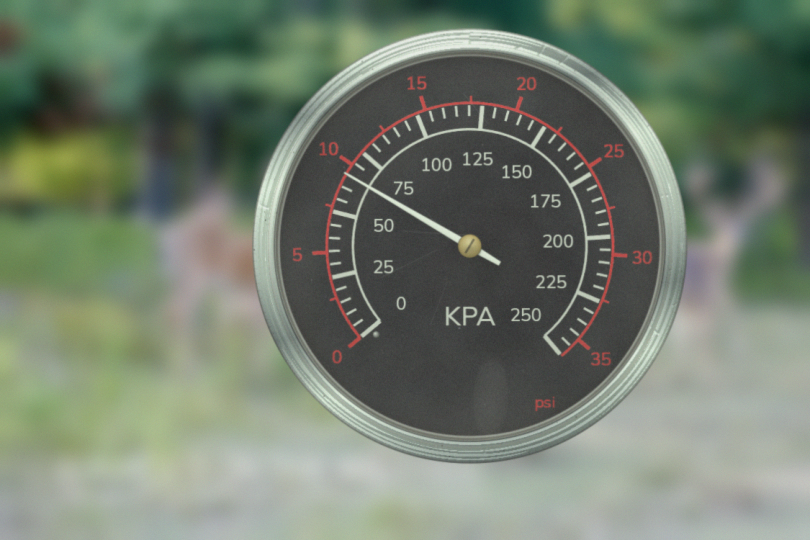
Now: 65
